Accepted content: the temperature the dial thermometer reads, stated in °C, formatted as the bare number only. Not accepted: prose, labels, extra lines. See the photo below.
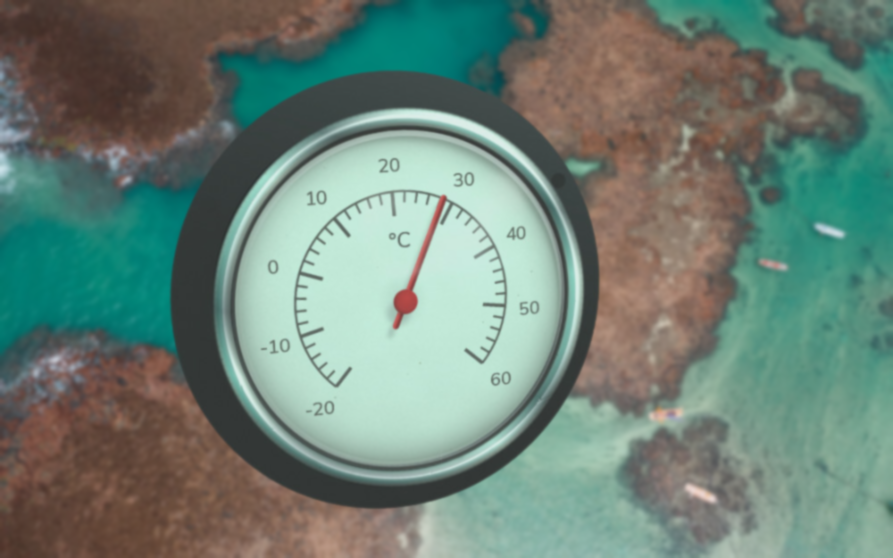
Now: 28
